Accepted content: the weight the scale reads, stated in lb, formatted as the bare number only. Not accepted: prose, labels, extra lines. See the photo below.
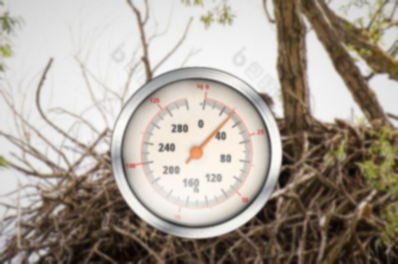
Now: 30
